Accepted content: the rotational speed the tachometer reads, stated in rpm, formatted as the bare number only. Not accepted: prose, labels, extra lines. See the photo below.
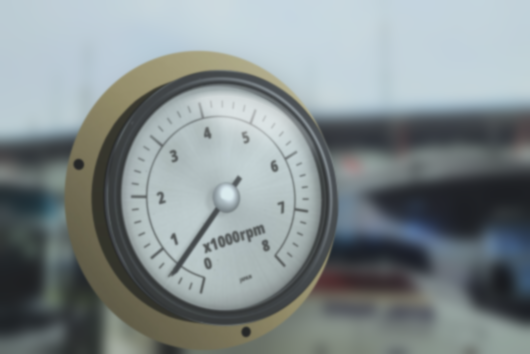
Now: 600
